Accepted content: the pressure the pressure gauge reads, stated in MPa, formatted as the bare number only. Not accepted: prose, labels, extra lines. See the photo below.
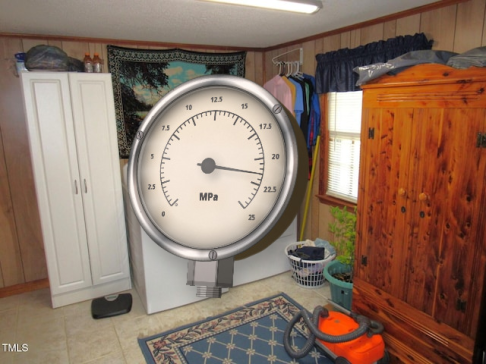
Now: 21.5
